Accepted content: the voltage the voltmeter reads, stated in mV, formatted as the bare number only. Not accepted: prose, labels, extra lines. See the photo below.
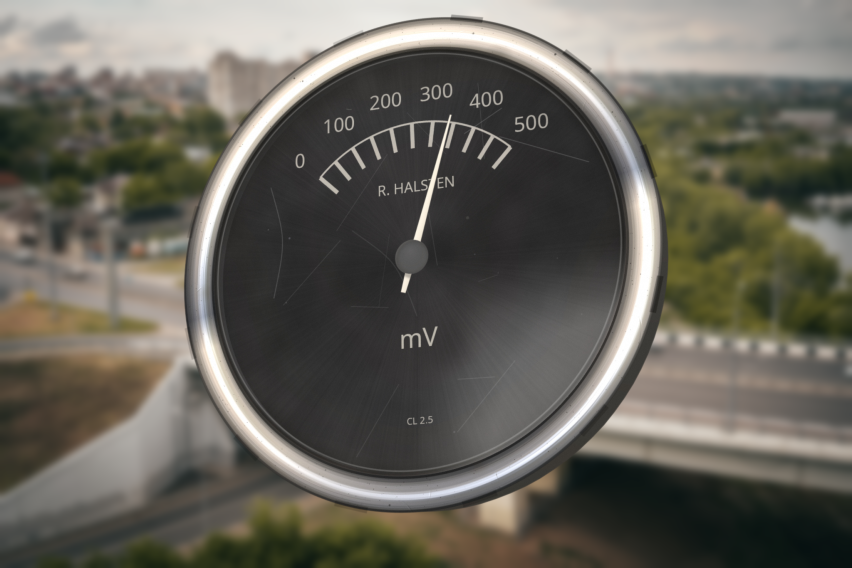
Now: 350
